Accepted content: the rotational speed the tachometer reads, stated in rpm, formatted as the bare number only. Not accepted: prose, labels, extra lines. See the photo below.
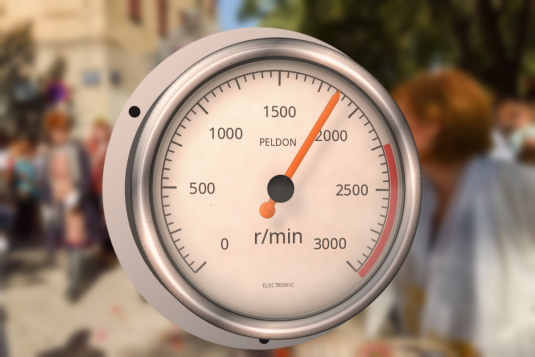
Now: 1850
